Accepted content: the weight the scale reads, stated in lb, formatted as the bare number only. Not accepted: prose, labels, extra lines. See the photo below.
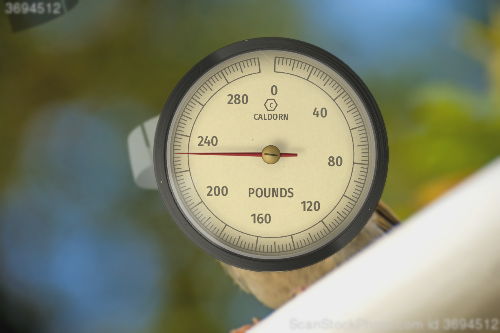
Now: 230
